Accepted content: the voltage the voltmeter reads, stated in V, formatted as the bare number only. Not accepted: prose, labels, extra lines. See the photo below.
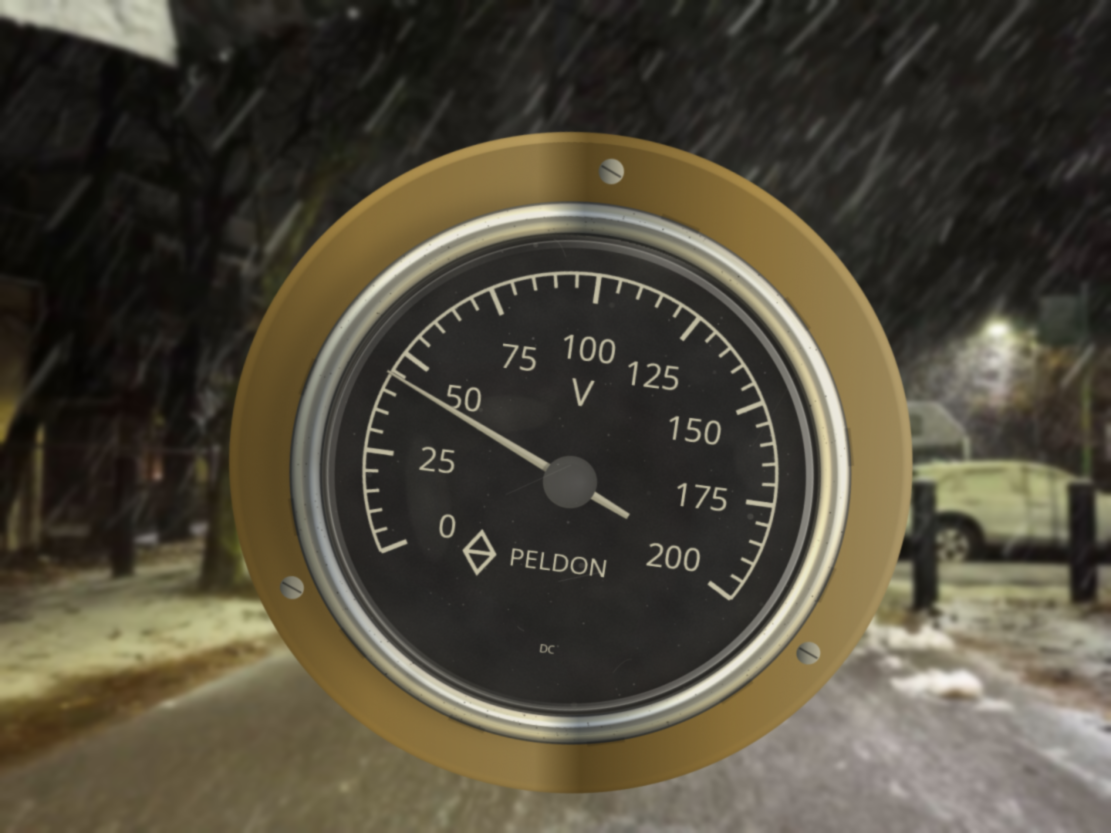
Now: 45
